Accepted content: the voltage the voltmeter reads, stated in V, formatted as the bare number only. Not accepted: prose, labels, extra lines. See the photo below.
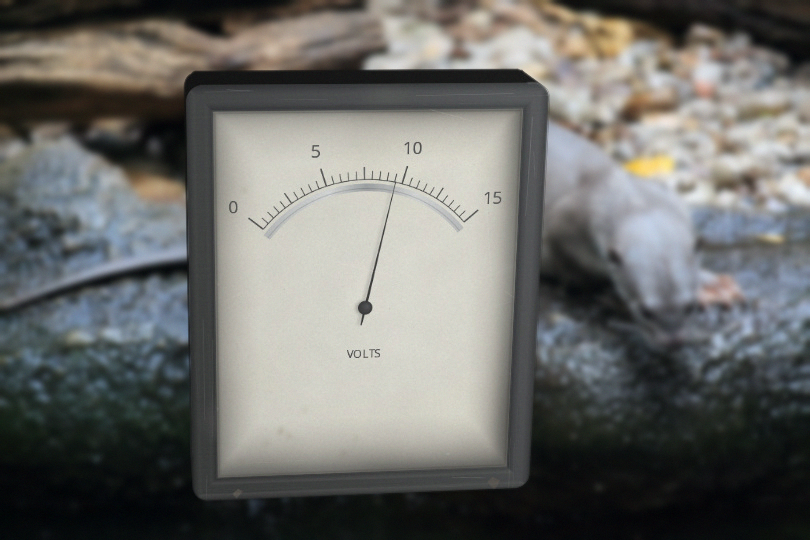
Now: 9.5
